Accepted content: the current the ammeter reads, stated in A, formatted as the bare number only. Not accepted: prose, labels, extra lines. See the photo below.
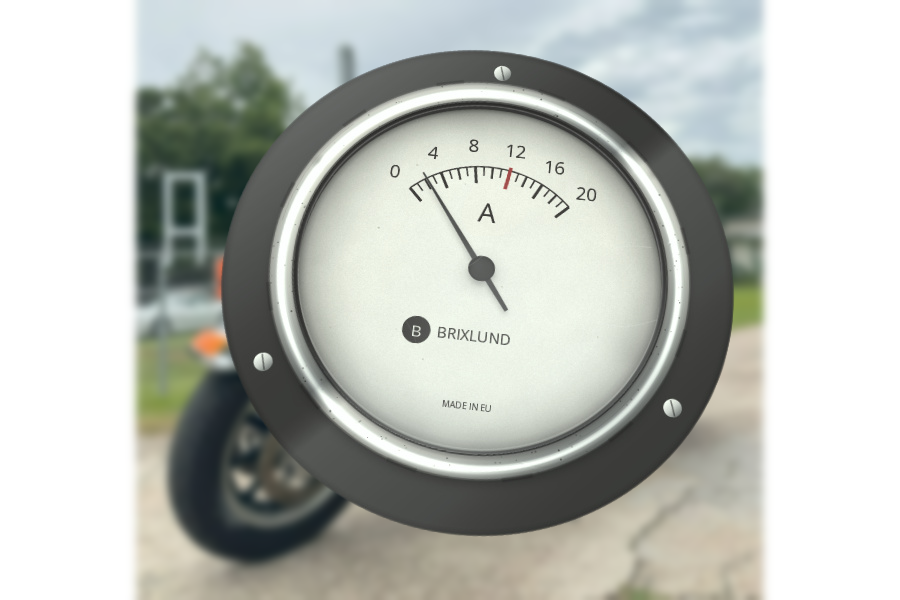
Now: 2
